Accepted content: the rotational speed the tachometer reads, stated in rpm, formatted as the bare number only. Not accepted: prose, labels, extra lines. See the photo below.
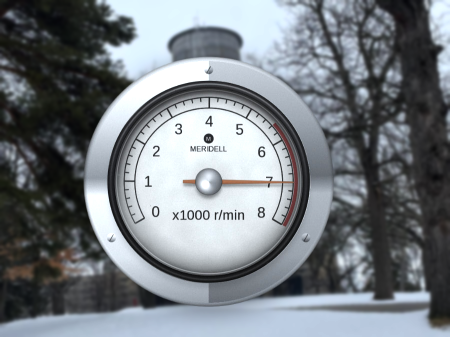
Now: 7000
